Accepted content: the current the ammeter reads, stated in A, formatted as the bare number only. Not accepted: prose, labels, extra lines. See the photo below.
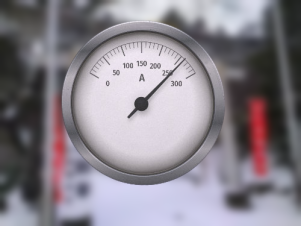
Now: 260
